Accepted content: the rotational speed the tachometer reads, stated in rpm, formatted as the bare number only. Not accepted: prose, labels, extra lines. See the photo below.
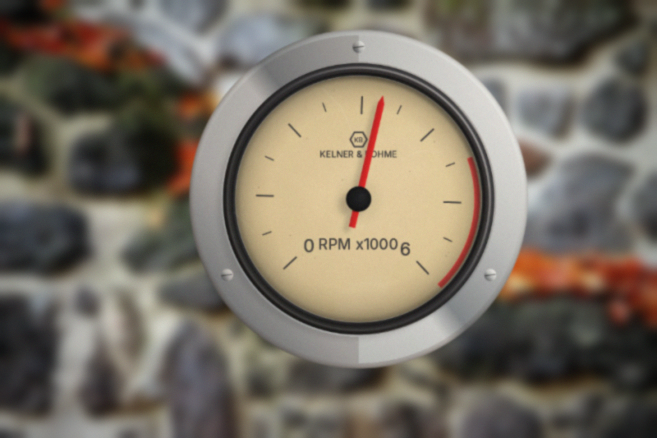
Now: 3250
